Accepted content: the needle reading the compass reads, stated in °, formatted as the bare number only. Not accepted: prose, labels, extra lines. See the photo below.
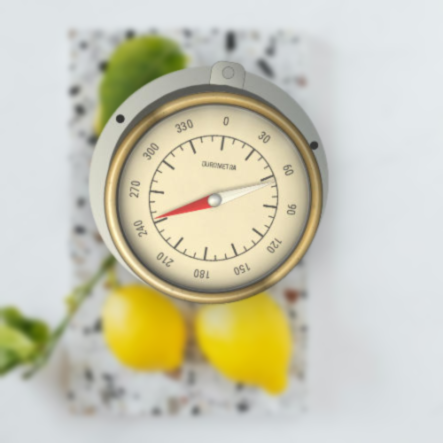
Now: 245
